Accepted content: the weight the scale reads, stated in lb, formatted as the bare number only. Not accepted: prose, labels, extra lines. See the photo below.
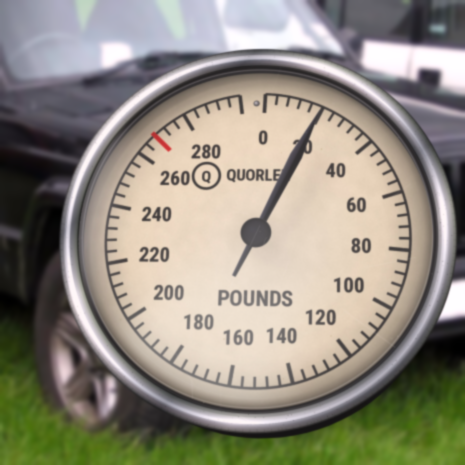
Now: 20
